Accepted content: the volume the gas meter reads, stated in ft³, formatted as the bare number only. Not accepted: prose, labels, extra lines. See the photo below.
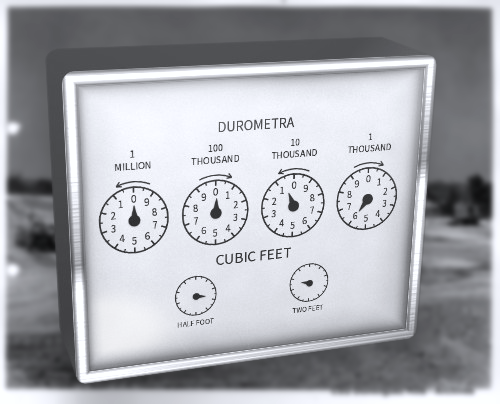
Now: 600
